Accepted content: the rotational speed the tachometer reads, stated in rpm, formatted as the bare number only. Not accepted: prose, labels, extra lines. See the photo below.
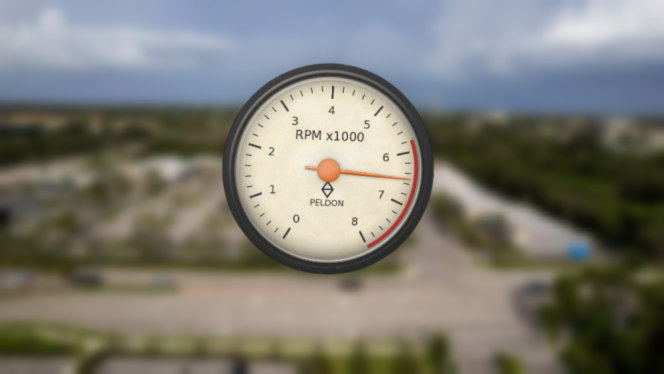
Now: 6500
